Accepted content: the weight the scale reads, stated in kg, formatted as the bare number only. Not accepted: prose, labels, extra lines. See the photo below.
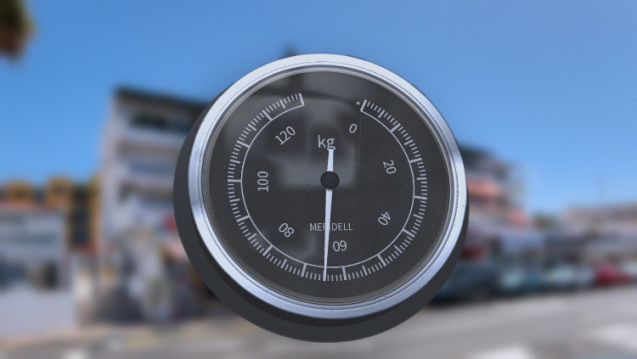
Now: 65
